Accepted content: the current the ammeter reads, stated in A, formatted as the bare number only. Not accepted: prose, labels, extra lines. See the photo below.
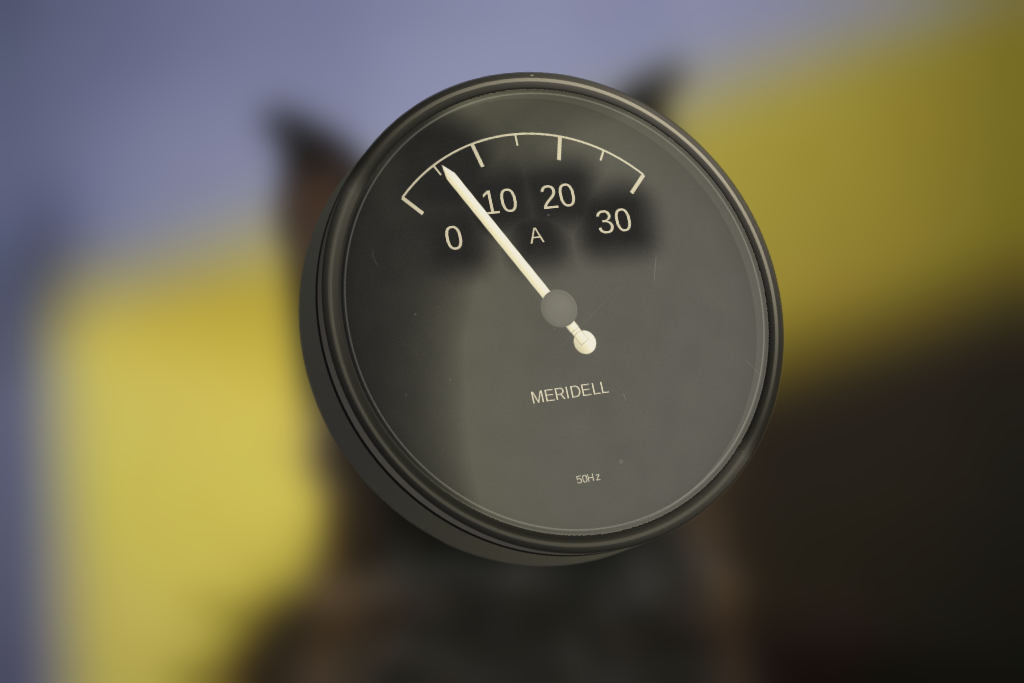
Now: 5
